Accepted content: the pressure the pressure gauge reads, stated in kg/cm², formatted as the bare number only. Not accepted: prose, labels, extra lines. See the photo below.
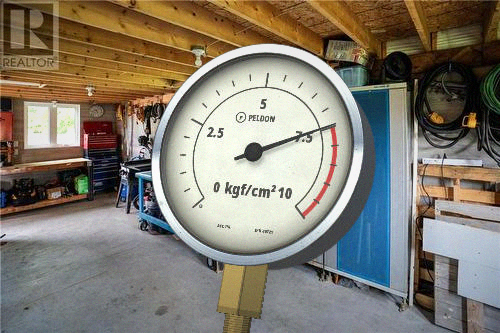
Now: 7.5
